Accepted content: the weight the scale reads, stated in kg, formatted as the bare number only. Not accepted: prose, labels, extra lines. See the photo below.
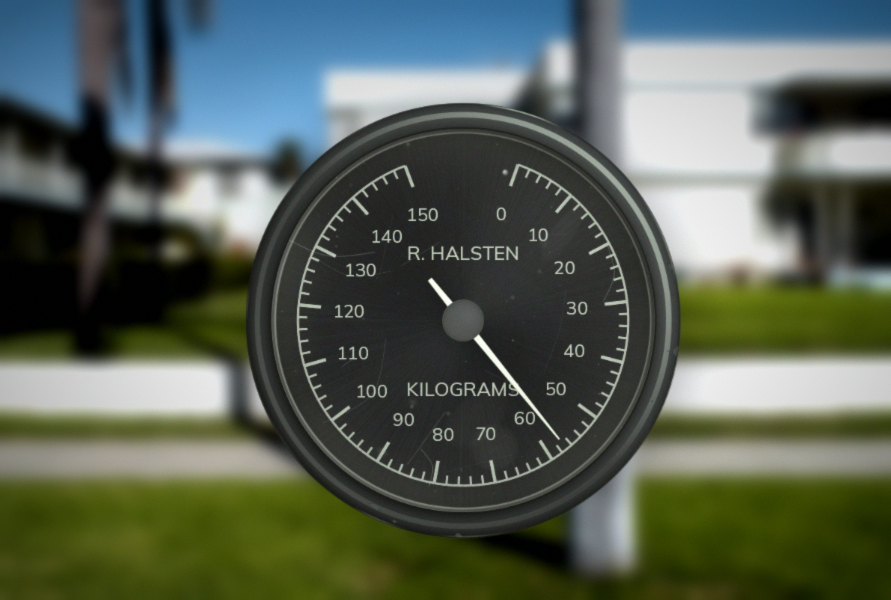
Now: 57
